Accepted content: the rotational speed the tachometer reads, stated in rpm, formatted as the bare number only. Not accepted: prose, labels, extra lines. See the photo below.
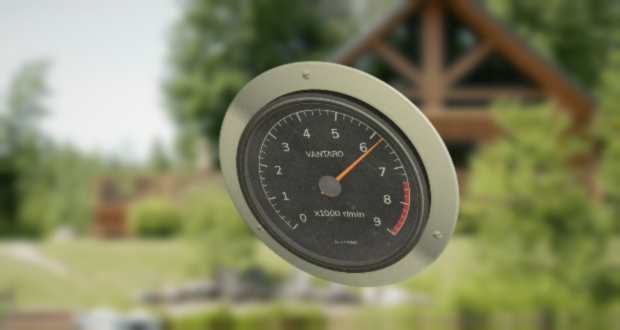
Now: 6200
